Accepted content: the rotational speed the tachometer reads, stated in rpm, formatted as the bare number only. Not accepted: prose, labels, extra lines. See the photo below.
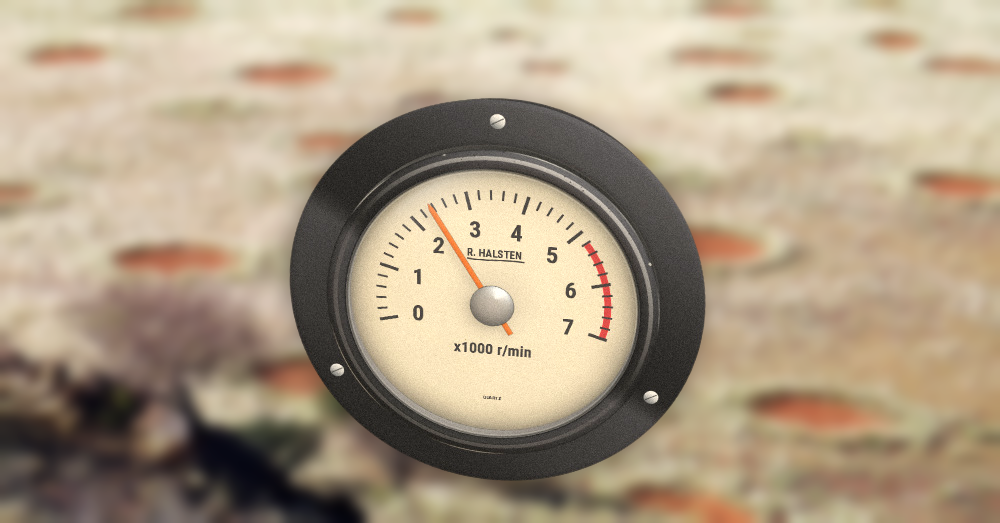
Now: 2400
